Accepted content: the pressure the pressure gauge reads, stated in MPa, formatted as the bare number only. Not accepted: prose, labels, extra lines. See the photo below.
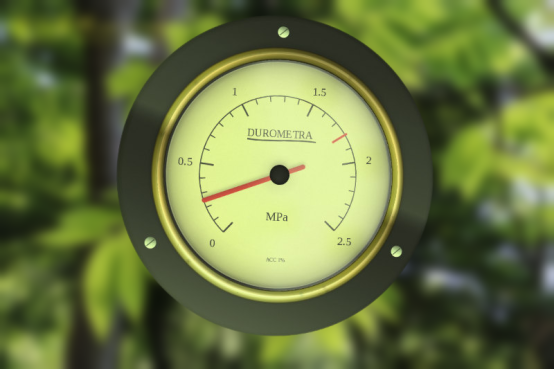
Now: 0.25
